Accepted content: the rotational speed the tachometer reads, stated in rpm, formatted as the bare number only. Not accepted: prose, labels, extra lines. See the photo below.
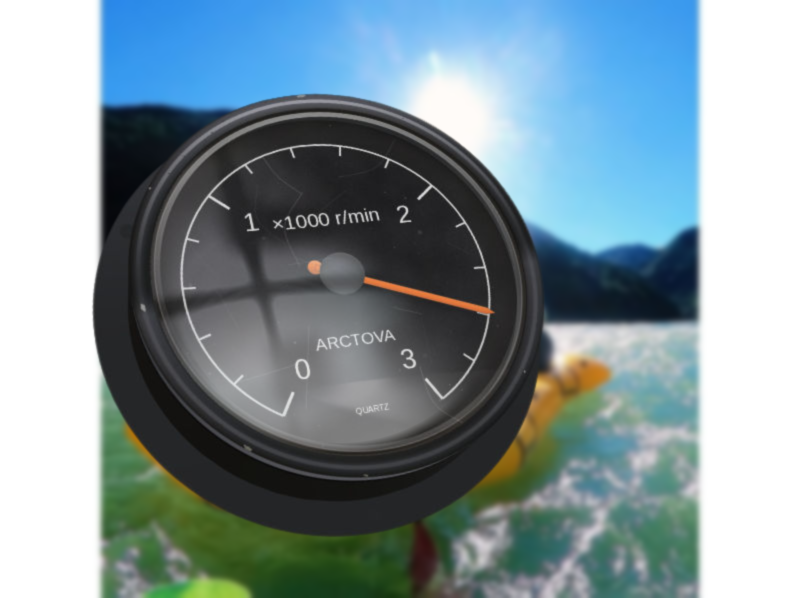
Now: 2600
